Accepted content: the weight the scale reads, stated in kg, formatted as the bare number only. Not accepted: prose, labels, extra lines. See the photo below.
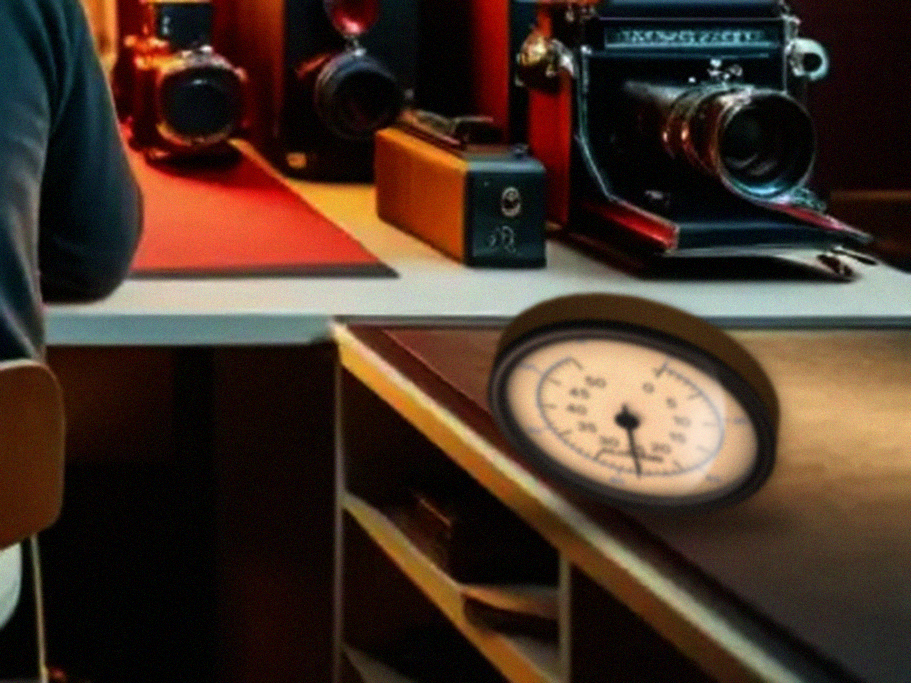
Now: 25
